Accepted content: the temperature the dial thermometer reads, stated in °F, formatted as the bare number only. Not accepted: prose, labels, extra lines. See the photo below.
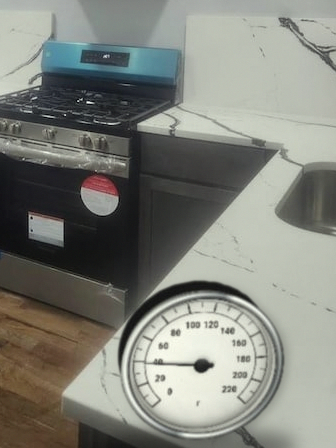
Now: 40
